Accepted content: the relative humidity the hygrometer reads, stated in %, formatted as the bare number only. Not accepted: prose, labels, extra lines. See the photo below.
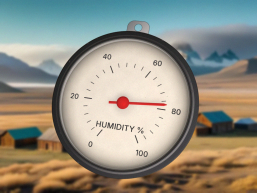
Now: 78
